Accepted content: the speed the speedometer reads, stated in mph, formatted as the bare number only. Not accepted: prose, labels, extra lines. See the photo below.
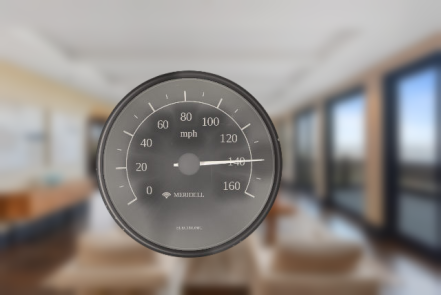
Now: 140
